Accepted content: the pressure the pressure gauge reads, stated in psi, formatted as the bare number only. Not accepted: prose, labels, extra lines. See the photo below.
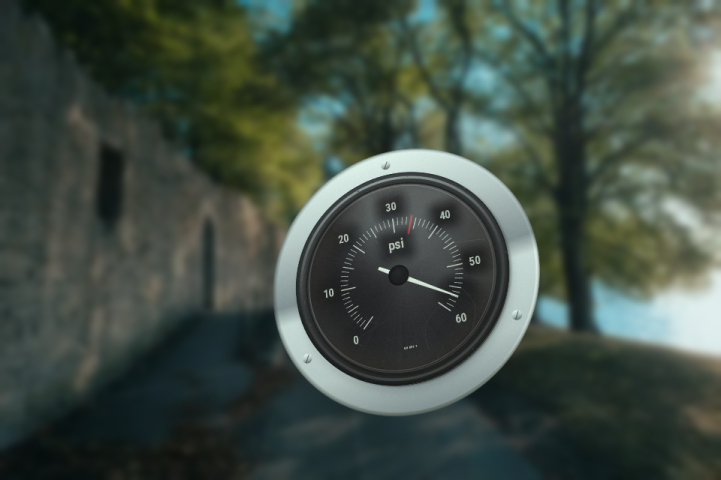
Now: 57
